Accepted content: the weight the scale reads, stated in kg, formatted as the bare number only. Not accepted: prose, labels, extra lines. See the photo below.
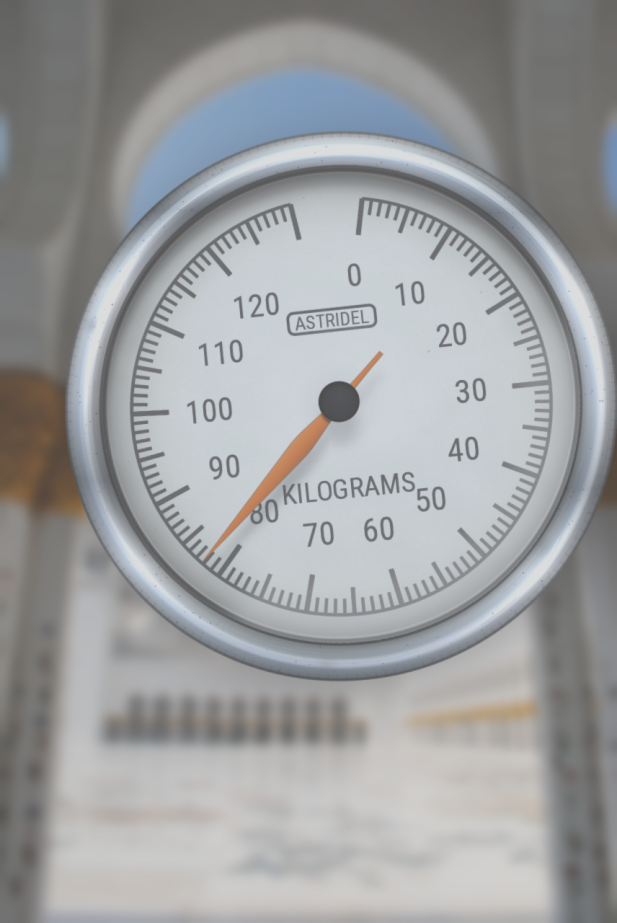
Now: 82
